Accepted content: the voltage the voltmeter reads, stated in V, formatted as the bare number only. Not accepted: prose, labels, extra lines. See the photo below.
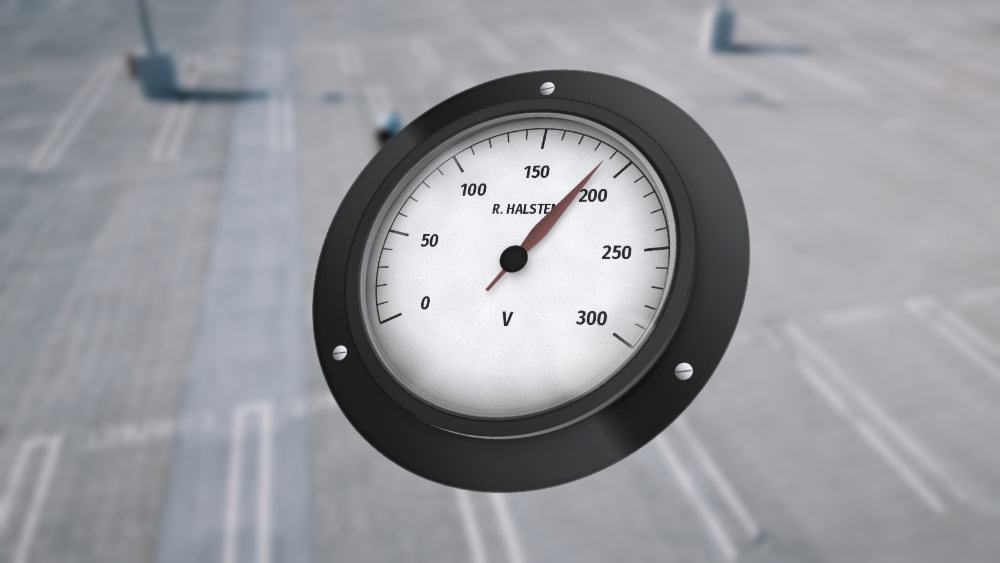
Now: 190
